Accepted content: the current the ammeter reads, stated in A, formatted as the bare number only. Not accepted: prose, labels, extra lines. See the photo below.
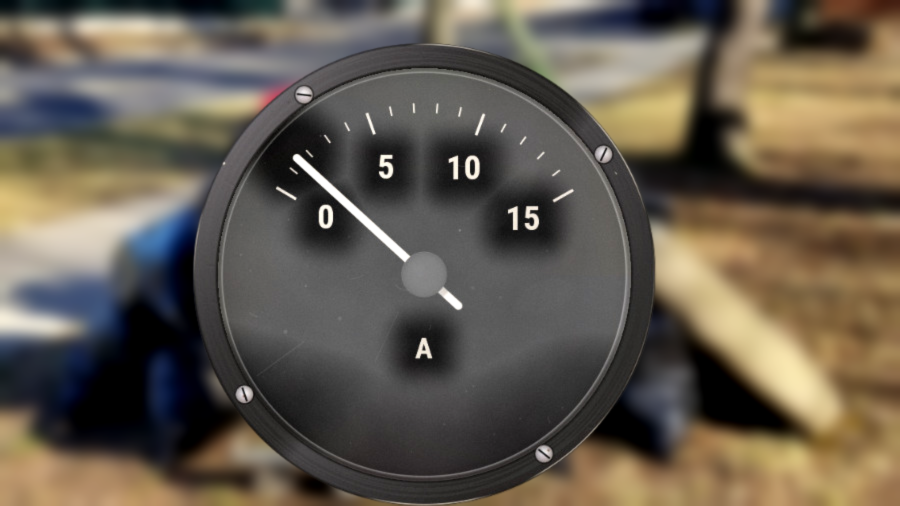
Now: 1.5
